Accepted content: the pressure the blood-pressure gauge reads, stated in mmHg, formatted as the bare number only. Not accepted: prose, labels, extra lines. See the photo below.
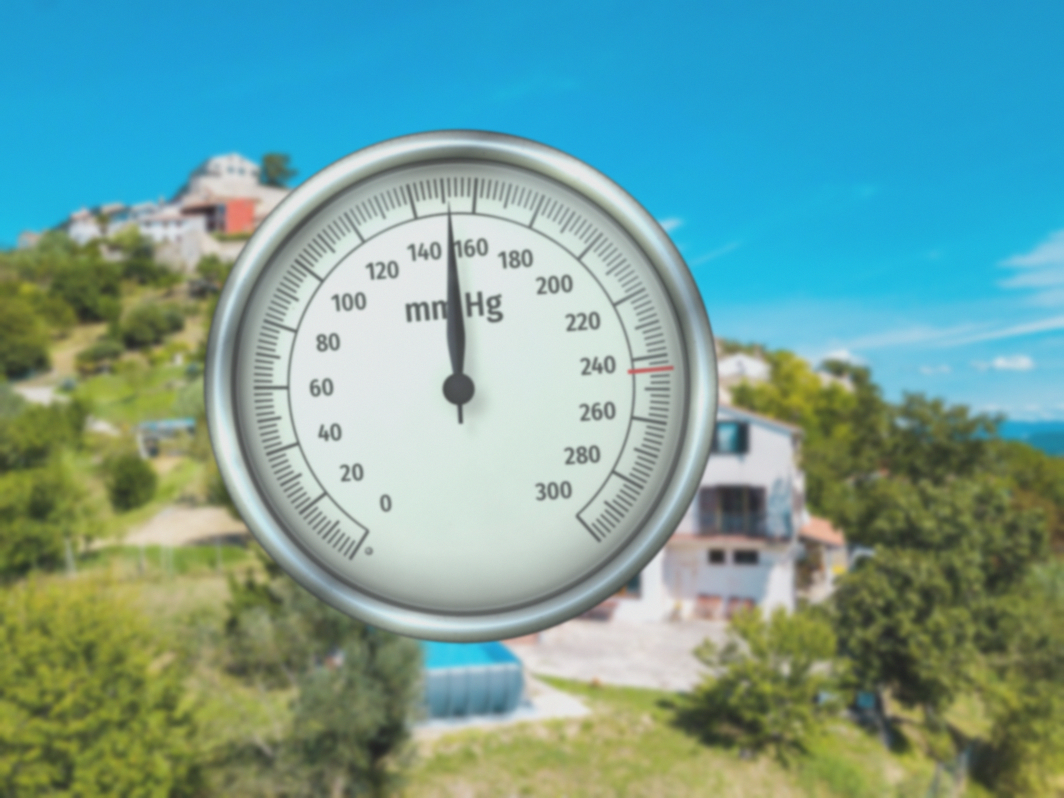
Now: 152
